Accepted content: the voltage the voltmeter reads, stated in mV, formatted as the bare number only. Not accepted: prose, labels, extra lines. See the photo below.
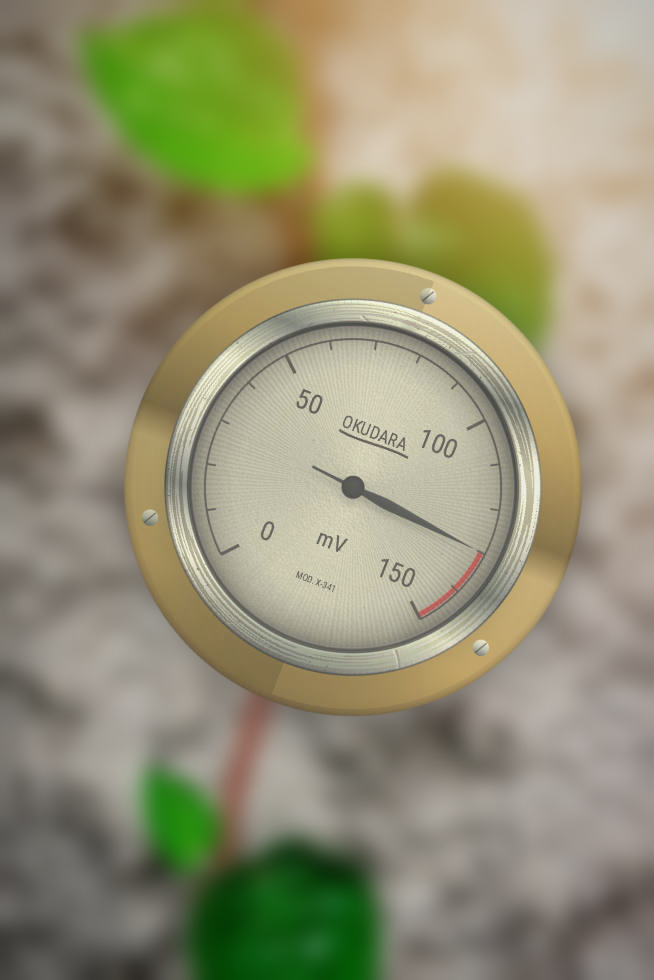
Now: 130
